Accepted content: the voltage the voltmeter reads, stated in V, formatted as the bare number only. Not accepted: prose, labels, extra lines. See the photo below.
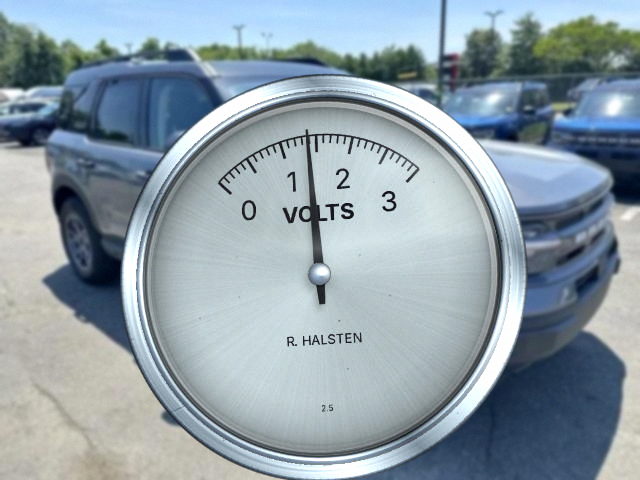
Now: 1.4
